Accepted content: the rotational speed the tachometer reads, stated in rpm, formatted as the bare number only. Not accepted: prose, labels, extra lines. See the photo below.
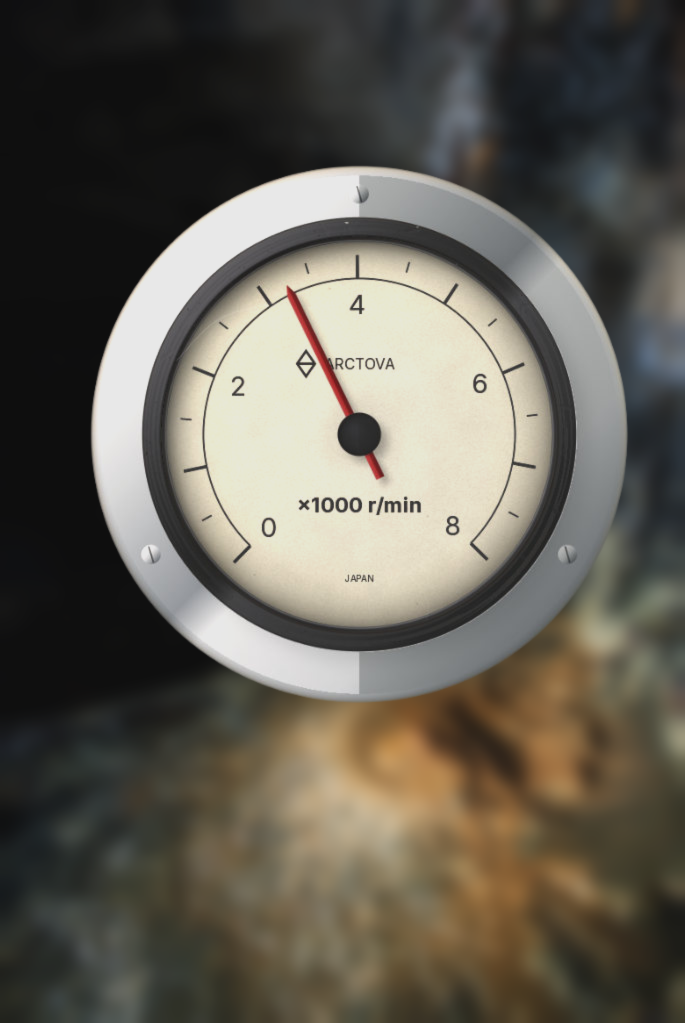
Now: 3250
